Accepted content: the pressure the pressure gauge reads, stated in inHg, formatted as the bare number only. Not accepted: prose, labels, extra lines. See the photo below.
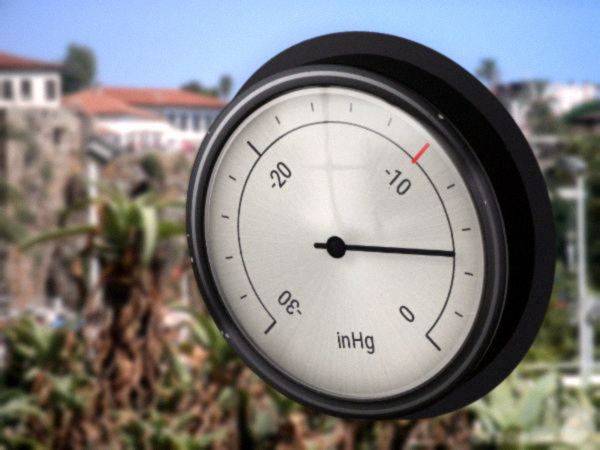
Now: -5
